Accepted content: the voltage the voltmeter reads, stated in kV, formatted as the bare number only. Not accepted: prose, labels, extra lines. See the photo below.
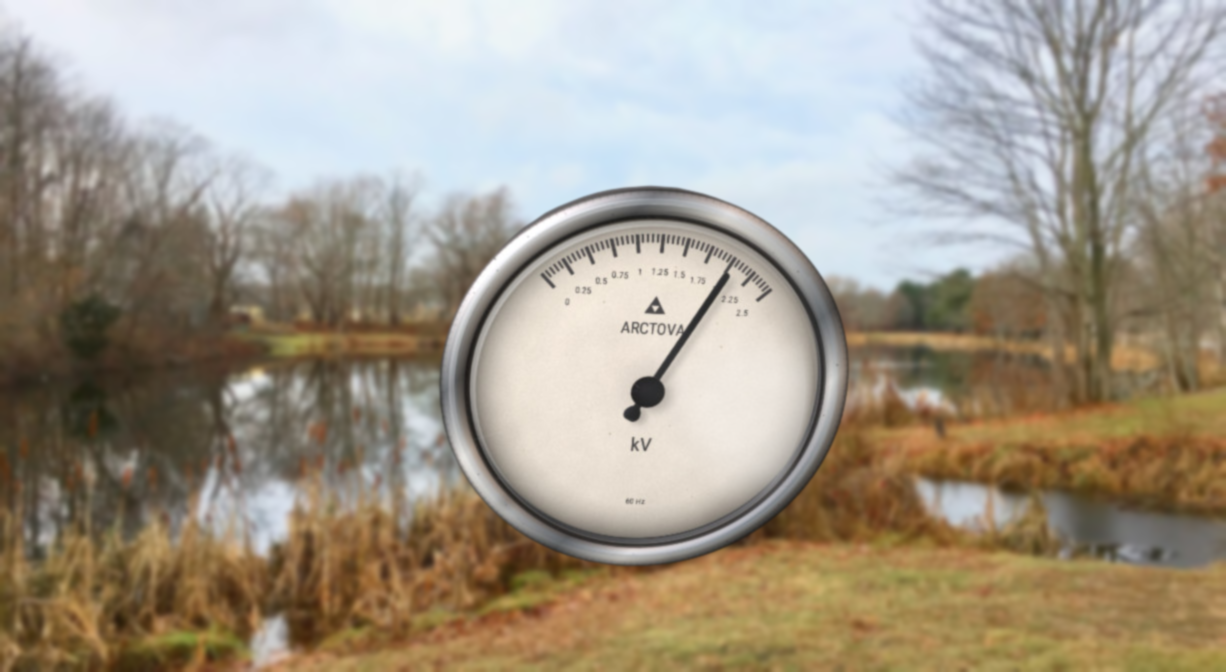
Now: 2
